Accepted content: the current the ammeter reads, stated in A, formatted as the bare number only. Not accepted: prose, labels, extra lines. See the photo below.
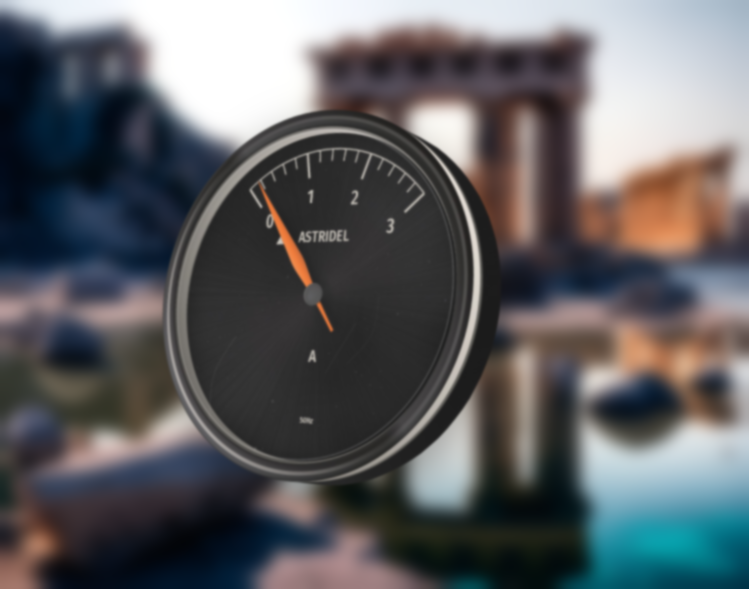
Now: 0.2
